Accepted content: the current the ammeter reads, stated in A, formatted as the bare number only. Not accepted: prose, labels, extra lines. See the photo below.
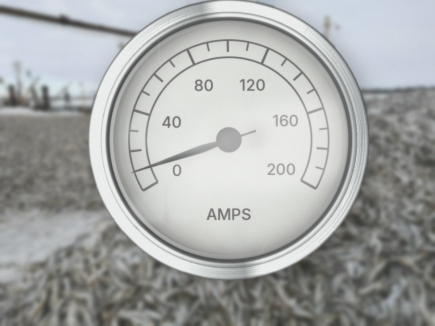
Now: 10
